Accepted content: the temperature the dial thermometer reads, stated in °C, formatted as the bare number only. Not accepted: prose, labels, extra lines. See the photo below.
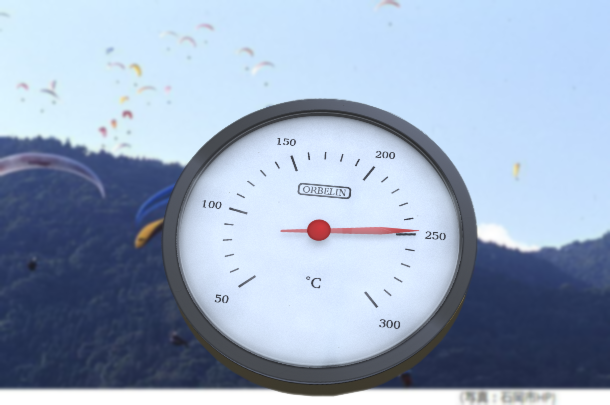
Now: 250
